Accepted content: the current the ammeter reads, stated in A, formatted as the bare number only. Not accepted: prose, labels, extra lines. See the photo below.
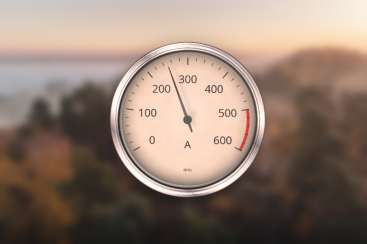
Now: 250
